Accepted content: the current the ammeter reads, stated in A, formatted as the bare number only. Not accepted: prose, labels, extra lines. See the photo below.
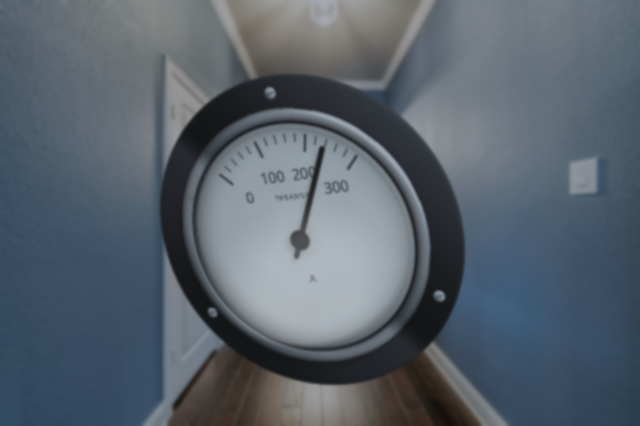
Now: 240
